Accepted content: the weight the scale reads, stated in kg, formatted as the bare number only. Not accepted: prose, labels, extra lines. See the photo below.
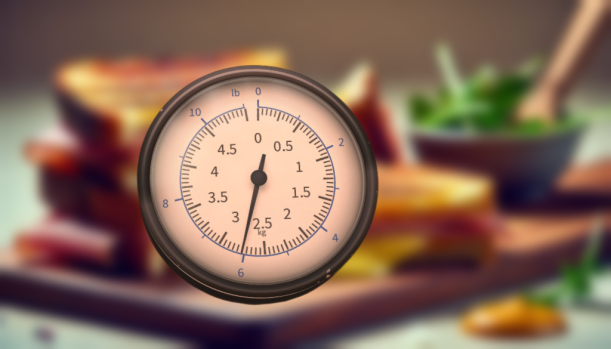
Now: 2.75
